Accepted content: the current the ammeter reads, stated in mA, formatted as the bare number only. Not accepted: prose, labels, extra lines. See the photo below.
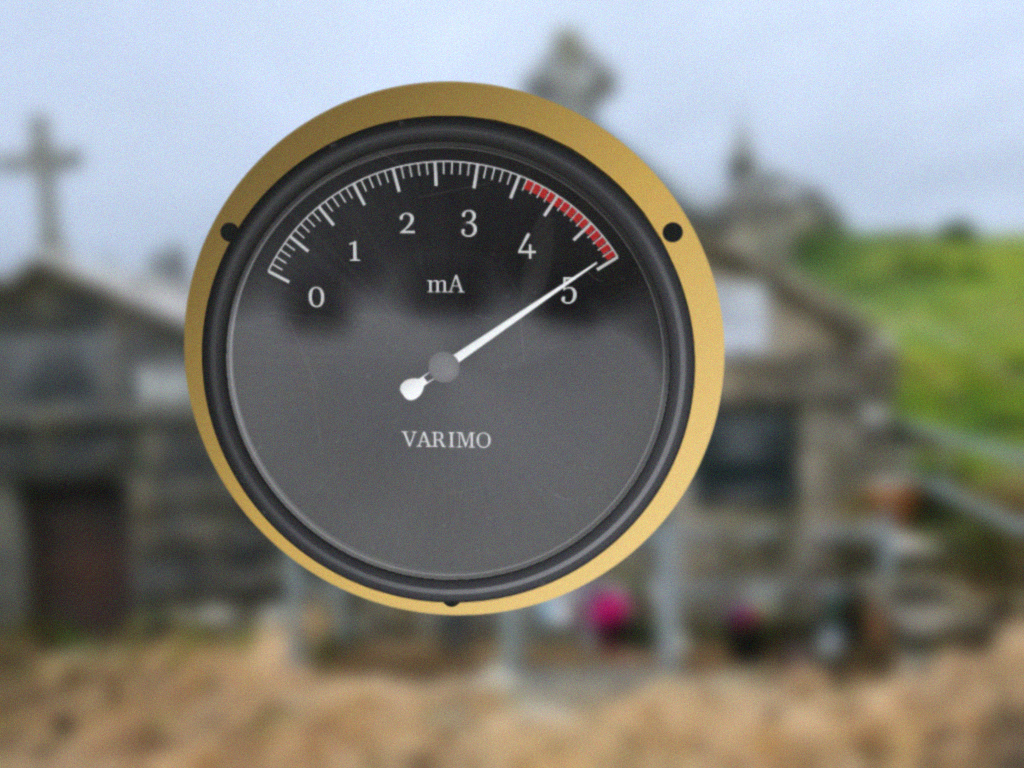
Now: 4.9
